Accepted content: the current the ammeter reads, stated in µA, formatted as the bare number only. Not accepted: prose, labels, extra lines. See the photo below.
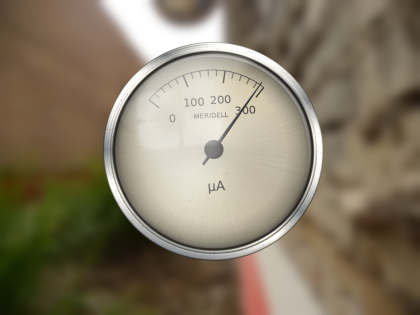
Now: 290
